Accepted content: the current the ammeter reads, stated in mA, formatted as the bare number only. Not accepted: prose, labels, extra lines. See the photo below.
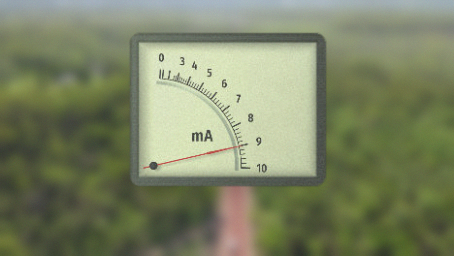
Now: 9
